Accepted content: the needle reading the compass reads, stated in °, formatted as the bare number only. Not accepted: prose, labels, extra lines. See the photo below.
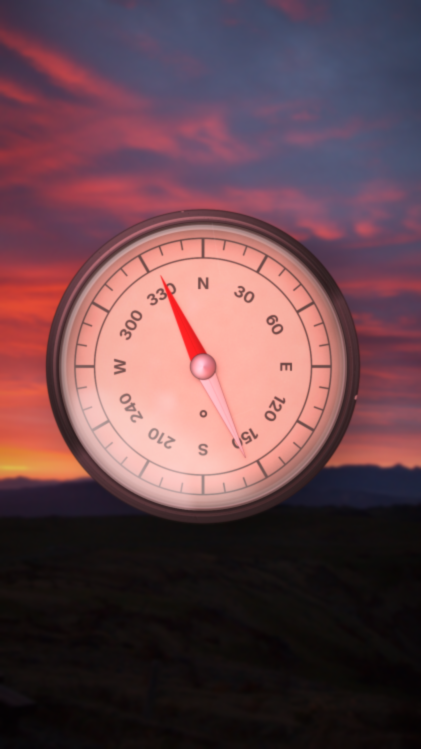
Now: 335
